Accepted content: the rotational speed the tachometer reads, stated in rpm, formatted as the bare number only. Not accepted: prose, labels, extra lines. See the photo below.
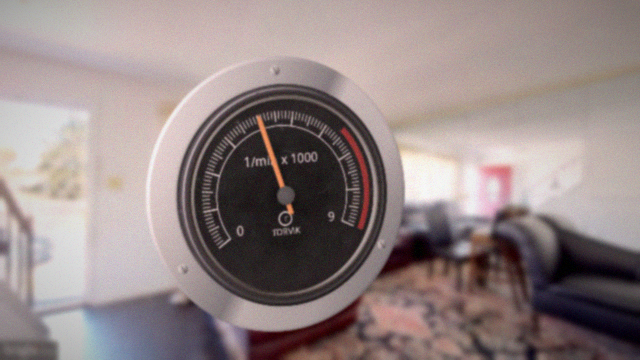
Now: 4000
